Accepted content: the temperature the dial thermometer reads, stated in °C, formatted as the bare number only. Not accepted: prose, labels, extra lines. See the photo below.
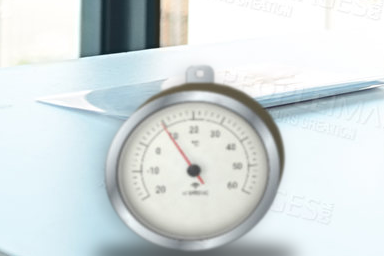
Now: 10
